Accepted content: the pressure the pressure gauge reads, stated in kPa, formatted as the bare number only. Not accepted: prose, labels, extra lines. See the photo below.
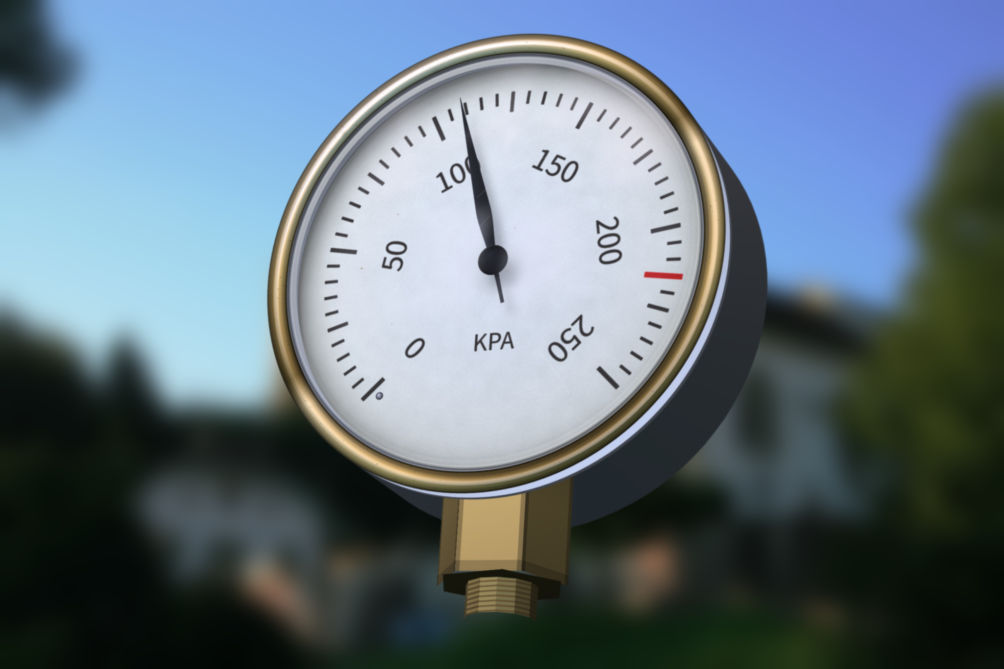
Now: 110
